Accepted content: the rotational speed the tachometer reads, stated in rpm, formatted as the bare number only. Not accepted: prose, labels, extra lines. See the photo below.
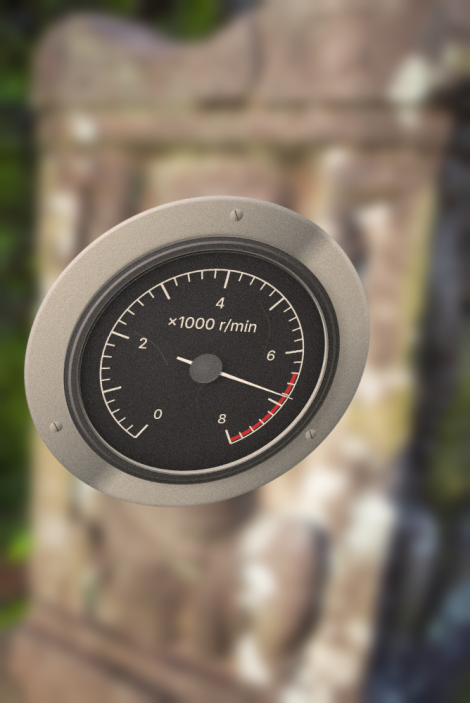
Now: 6800
